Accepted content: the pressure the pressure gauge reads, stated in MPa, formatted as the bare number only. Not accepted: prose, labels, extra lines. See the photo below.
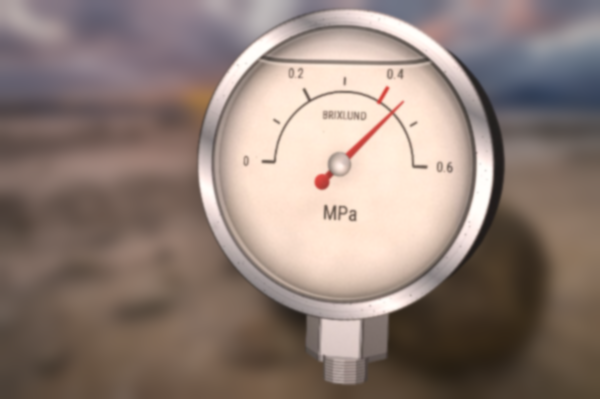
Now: 0.45
